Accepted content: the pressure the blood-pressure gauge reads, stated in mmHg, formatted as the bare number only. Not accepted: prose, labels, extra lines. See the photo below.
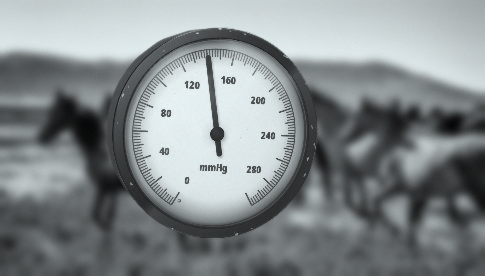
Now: 140
